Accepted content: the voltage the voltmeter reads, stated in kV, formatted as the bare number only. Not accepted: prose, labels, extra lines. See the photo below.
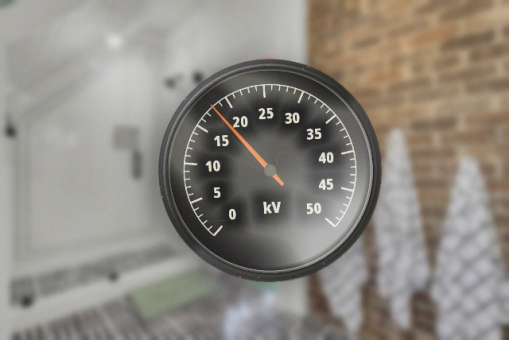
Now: 18
